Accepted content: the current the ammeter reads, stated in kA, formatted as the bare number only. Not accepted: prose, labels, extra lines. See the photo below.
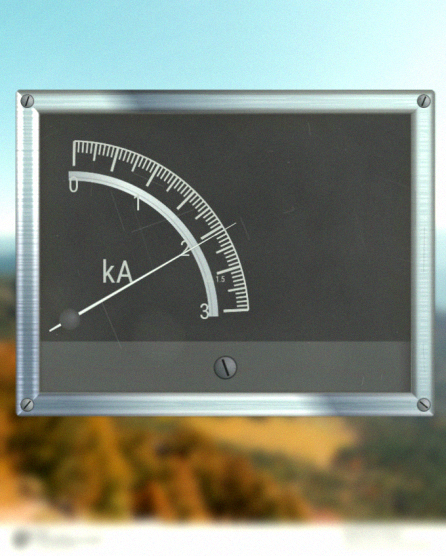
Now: 2.05
